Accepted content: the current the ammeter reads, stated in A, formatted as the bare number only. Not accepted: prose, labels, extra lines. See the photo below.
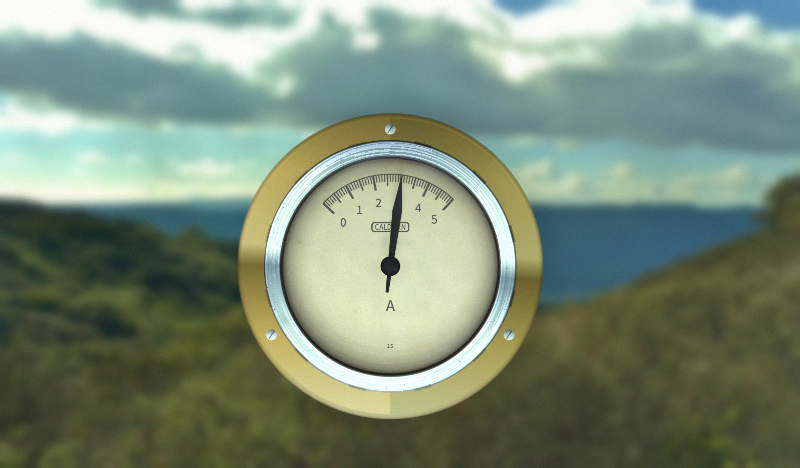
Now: 3
